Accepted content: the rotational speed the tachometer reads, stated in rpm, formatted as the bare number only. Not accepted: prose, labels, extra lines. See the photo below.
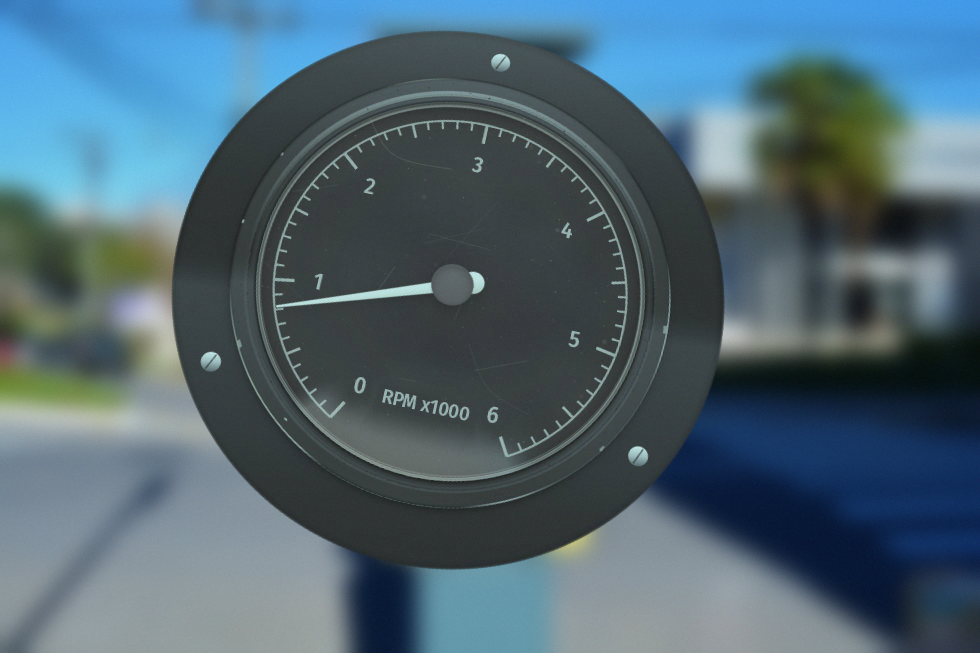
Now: 800
